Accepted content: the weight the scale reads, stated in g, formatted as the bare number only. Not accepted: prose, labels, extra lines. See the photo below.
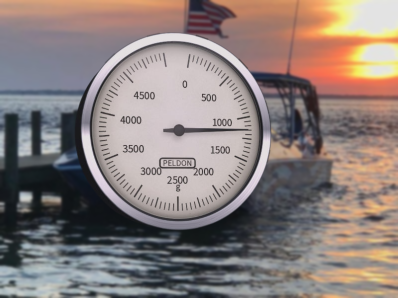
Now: 1150
